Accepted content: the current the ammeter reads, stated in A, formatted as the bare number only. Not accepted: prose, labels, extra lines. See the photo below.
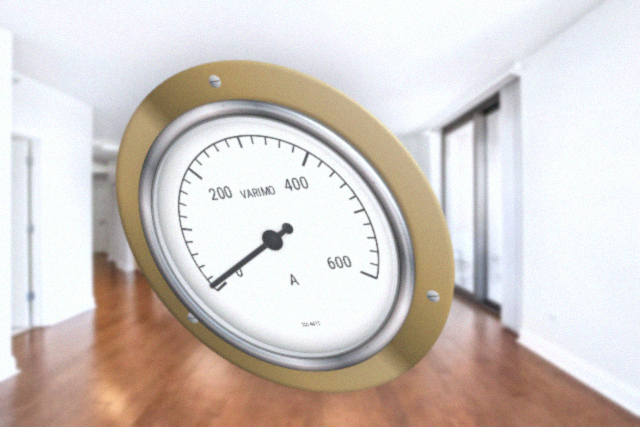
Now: 10
